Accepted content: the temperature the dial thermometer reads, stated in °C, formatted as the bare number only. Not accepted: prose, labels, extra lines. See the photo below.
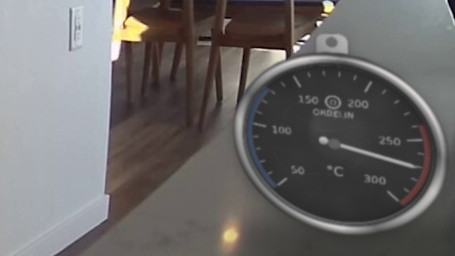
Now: 270
